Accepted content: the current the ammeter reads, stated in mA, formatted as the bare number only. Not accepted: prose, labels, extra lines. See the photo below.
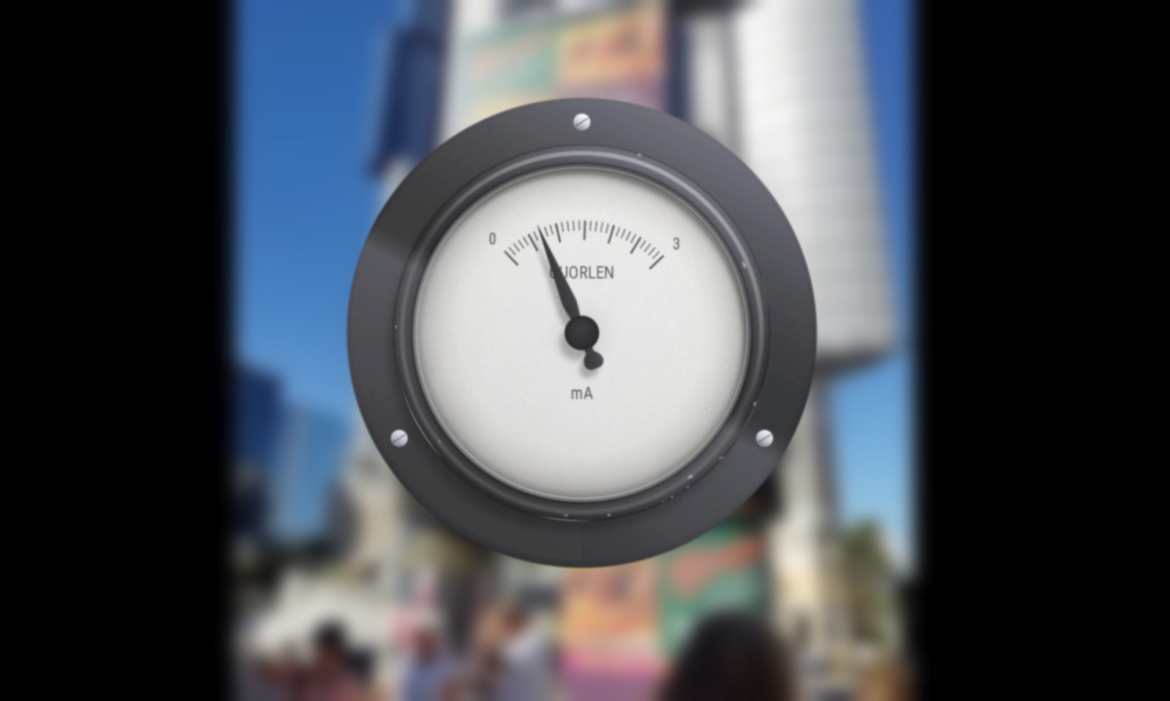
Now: 0.7
